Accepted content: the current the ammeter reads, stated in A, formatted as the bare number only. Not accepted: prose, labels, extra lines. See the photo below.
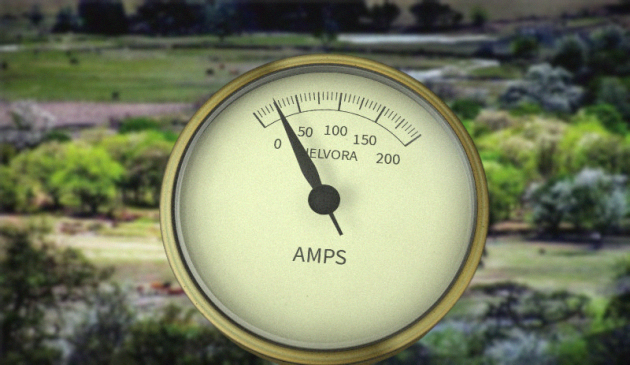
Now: 25
